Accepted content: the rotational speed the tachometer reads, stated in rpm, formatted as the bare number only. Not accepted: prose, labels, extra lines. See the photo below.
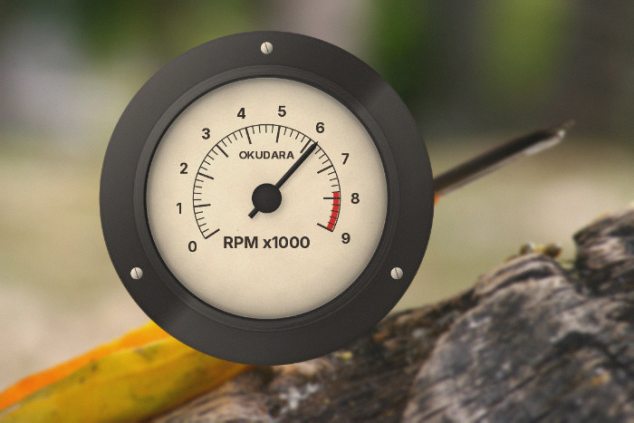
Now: 6200
